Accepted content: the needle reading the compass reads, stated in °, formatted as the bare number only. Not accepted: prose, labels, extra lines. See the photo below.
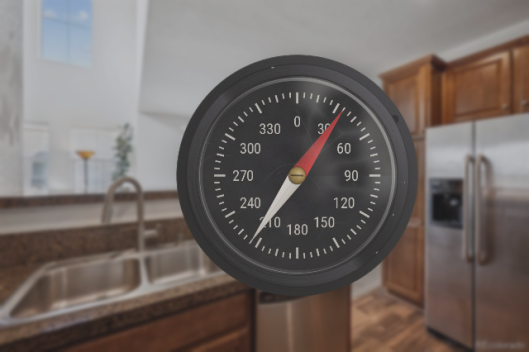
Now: 35
